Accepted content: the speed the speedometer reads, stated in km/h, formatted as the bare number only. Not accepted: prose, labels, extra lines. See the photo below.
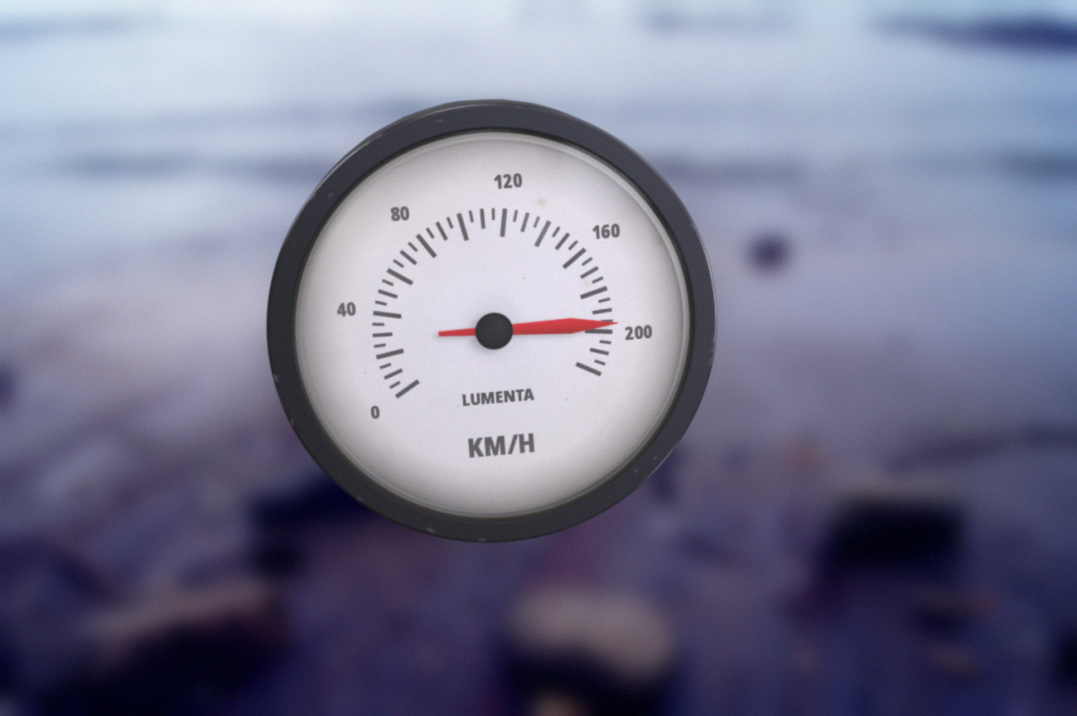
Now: 195
